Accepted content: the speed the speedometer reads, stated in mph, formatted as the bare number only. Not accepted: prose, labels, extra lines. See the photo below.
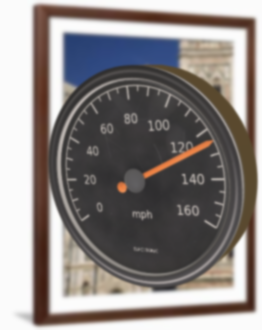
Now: 125
